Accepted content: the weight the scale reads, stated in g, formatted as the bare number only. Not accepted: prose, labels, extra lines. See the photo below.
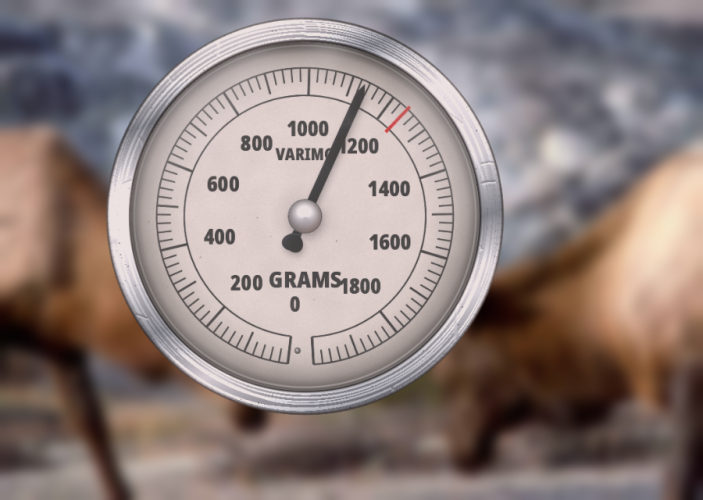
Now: 1130
